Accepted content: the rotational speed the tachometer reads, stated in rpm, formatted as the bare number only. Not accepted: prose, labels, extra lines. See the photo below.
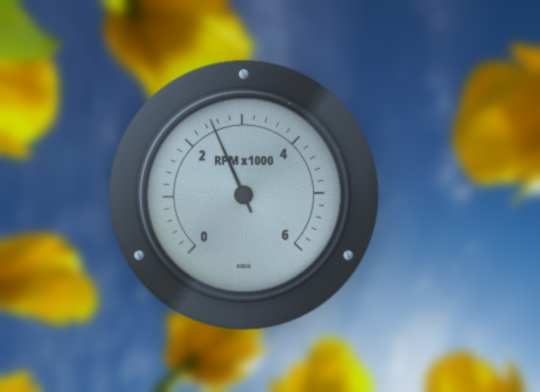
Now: 2500
